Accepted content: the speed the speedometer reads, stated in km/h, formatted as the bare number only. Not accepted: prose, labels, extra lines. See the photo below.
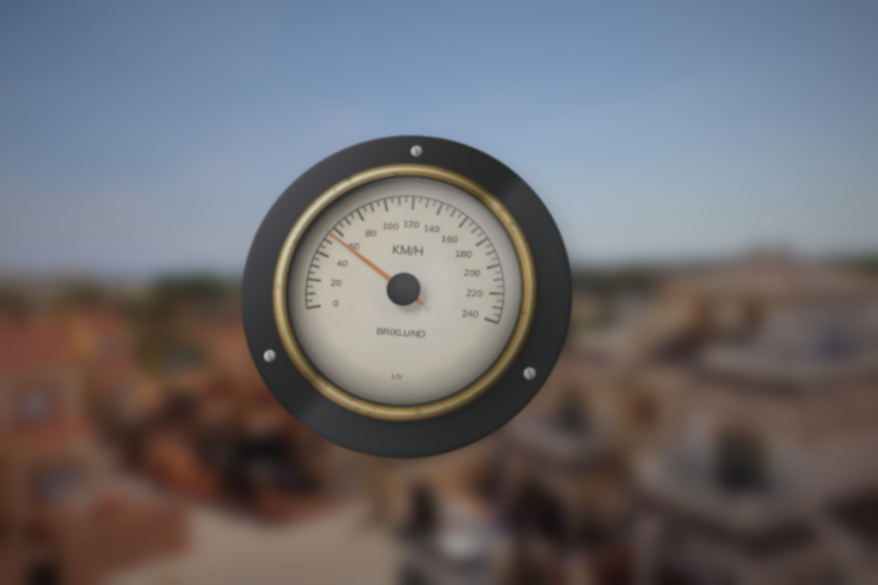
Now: 55
